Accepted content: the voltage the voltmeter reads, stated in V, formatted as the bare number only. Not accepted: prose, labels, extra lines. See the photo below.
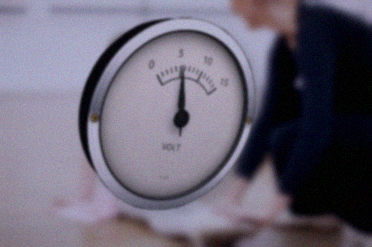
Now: 5
